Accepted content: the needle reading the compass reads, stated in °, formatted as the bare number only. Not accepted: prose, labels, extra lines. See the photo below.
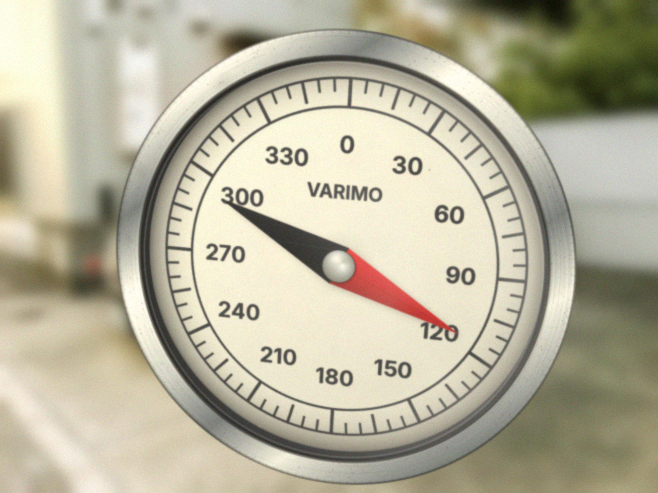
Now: 115
